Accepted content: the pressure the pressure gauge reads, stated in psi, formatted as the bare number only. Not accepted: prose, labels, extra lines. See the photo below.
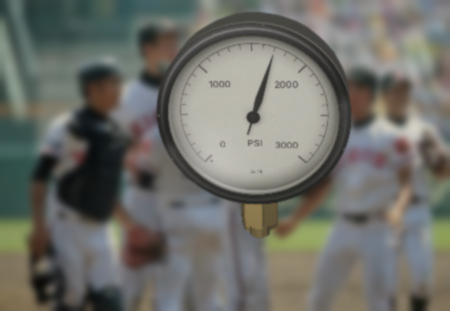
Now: 1700
